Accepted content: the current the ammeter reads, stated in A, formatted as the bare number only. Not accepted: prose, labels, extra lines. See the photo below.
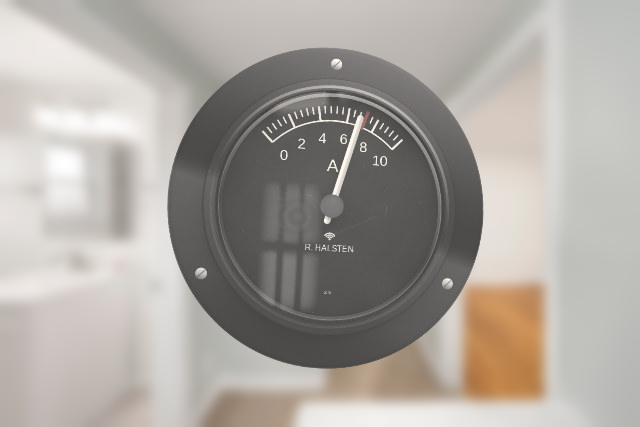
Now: 6.8
